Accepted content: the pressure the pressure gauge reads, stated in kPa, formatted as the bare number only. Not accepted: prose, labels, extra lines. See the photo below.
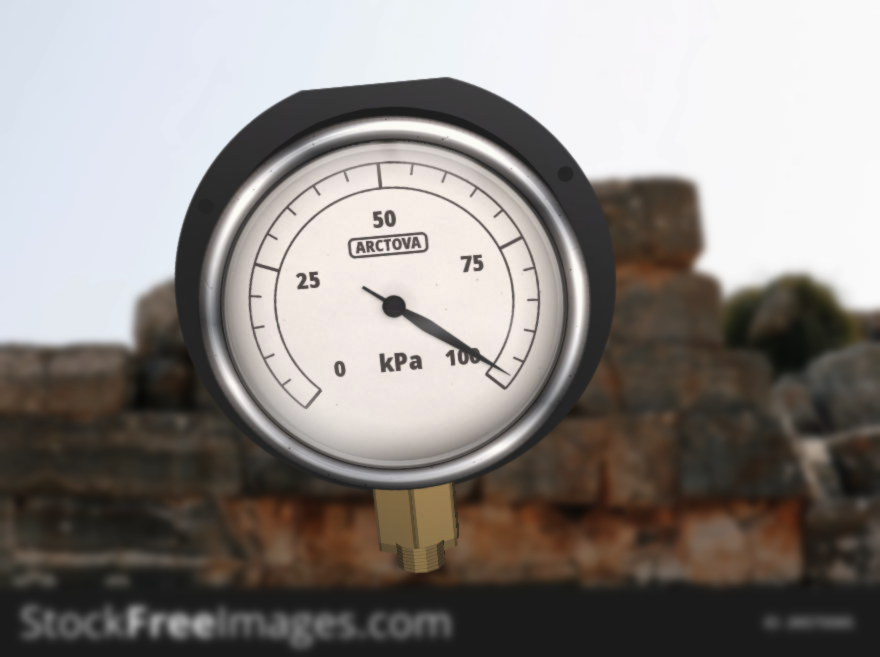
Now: 97.5
